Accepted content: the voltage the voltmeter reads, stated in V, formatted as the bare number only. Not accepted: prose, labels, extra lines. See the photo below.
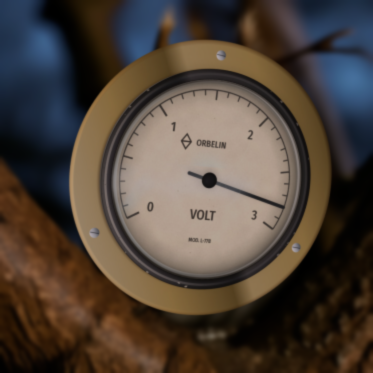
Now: 2.8
